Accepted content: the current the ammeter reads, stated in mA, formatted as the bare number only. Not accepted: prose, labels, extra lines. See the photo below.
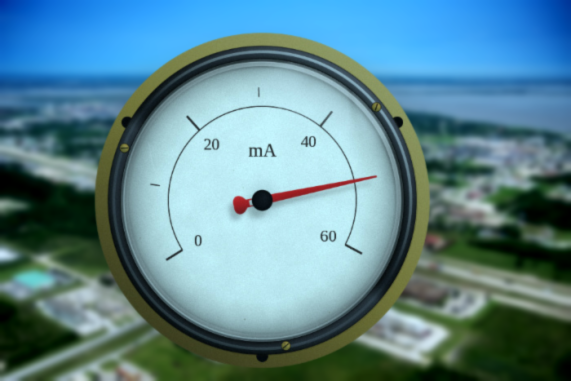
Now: 50
